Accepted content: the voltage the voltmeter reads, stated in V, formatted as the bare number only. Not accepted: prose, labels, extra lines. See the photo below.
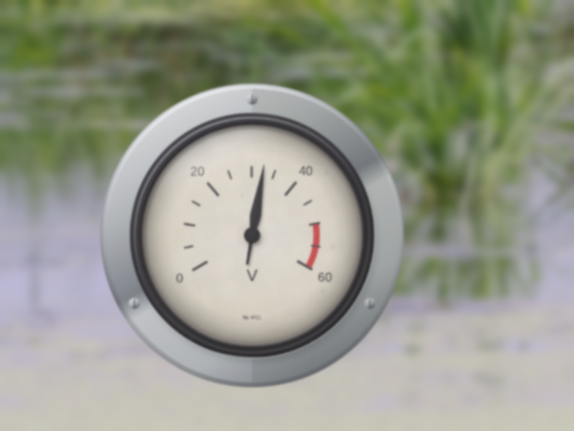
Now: 32.5
